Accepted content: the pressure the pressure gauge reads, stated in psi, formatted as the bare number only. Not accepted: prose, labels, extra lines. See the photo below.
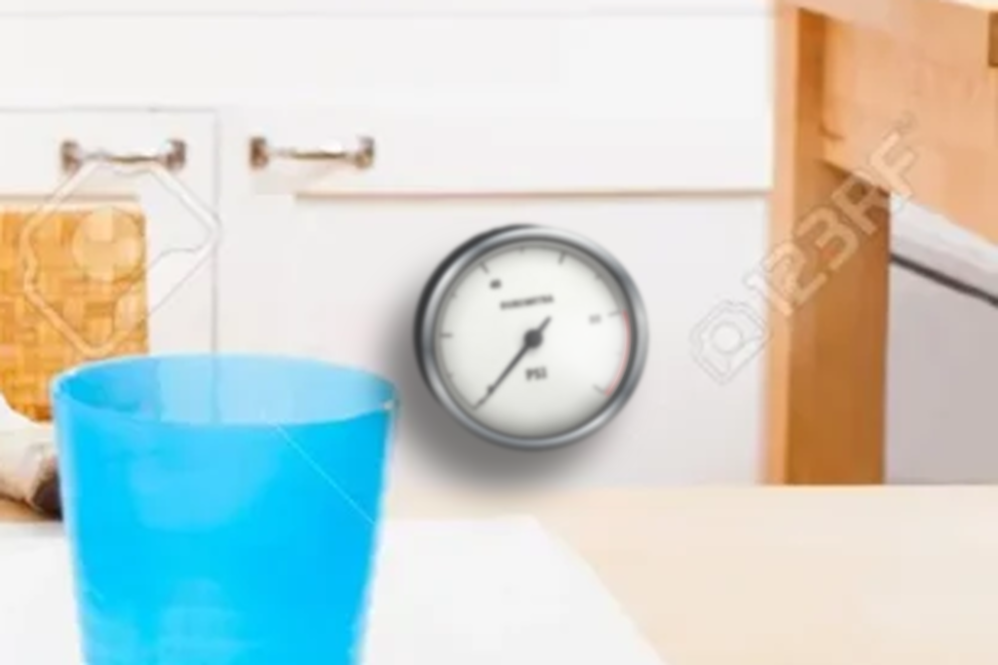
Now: 0
